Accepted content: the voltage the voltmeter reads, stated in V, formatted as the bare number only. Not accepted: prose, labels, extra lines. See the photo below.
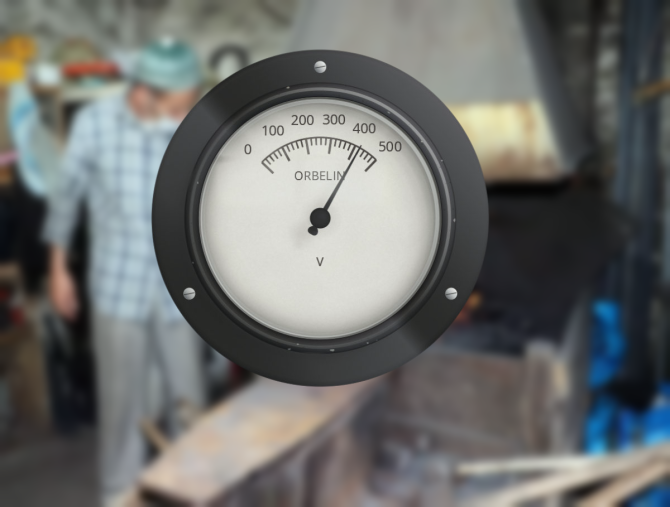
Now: 420
